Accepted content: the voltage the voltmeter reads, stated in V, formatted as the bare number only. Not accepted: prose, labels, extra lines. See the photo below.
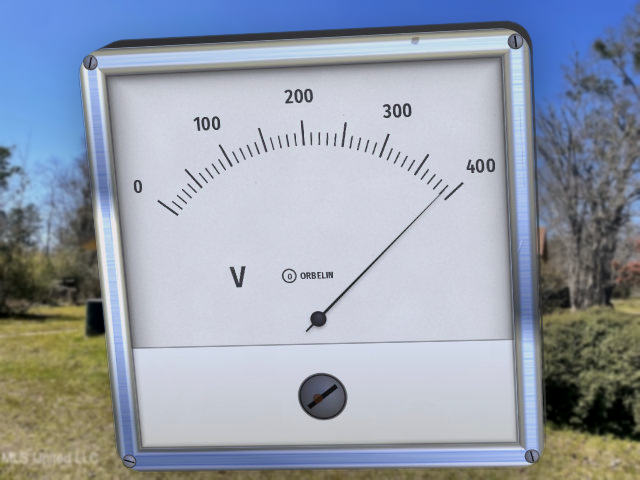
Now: 390
